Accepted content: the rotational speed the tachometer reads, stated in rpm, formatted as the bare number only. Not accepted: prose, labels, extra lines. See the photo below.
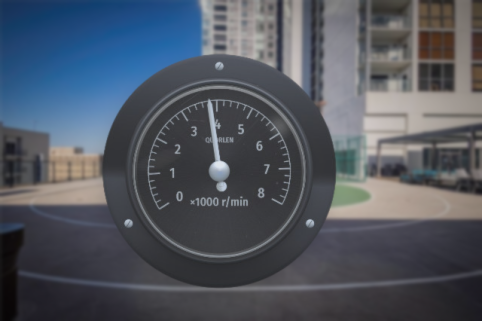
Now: 3800
